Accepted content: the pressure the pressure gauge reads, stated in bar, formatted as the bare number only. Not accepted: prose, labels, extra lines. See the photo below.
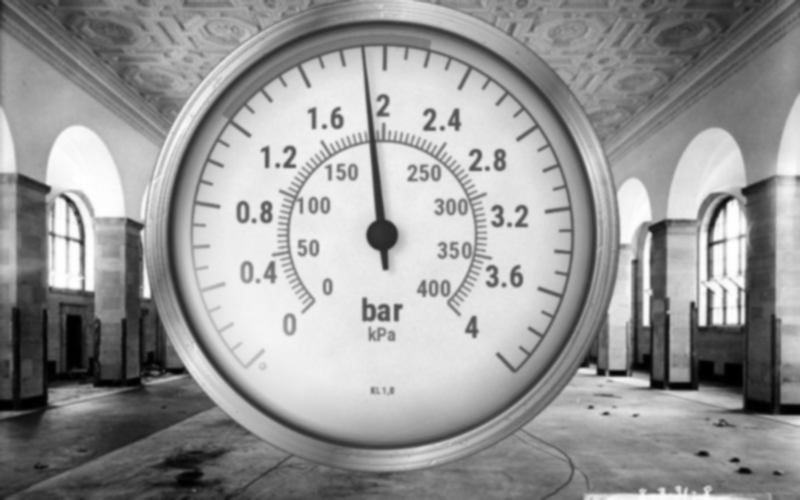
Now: 1.9
